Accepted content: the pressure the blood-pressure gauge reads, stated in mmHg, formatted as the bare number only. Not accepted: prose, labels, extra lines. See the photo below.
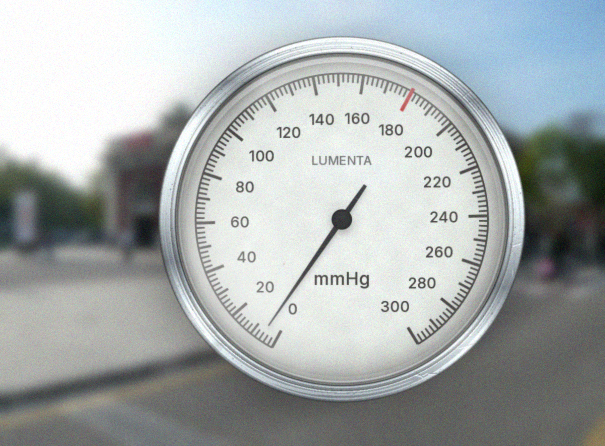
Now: 6
